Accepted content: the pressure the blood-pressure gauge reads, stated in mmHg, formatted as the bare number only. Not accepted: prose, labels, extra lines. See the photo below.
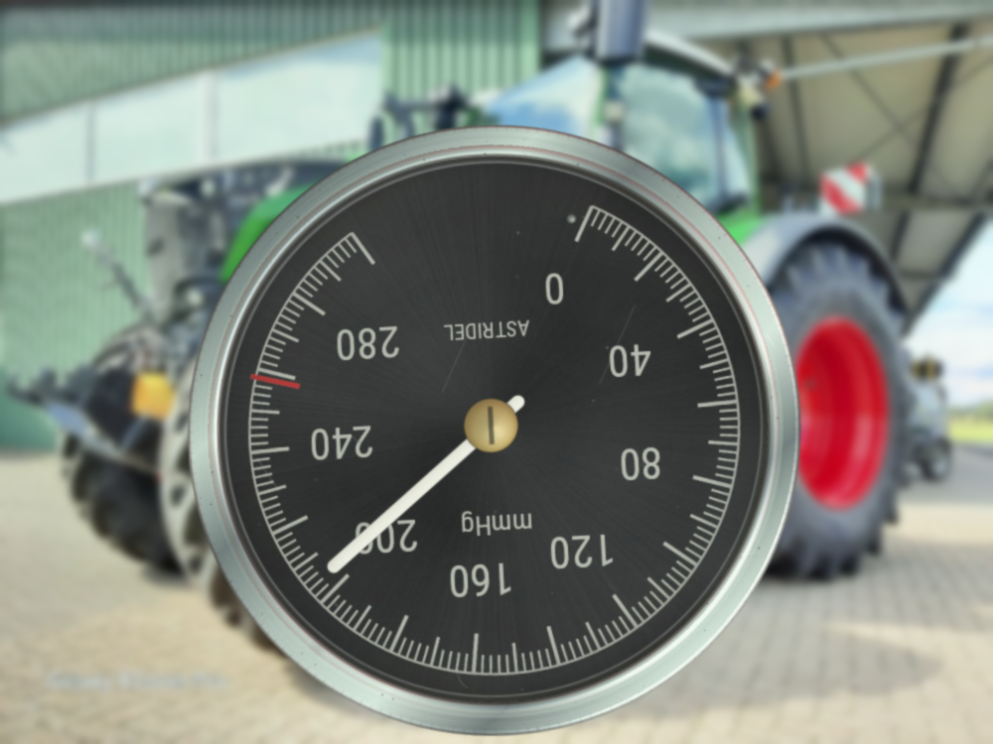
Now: 204
